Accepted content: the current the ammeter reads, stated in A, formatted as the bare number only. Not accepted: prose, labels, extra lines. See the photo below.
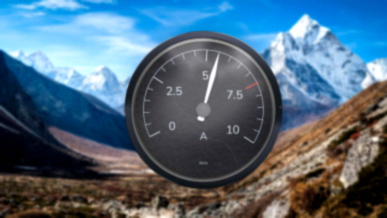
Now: 5.5
